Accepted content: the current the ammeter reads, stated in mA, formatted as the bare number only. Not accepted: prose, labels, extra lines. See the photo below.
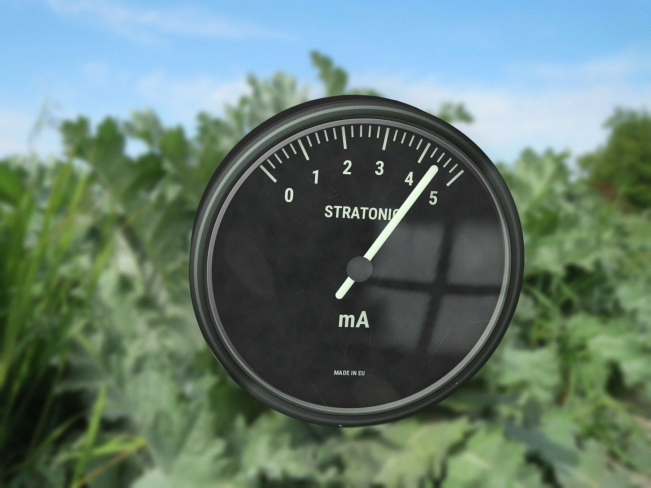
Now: 4.4
